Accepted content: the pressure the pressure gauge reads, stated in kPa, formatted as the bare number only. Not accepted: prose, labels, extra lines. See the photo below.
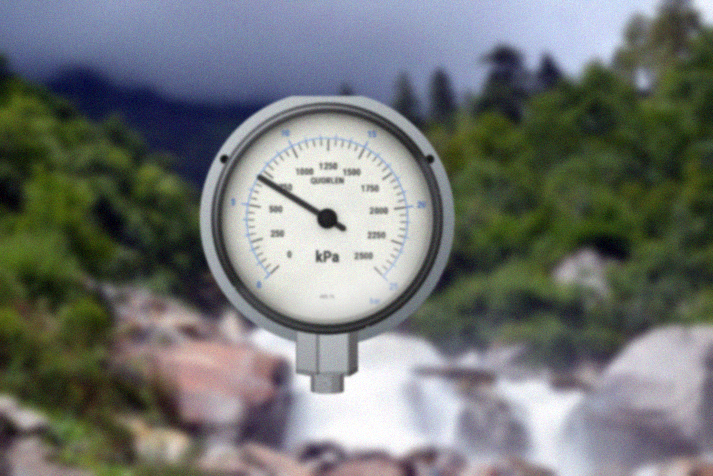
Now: 700
